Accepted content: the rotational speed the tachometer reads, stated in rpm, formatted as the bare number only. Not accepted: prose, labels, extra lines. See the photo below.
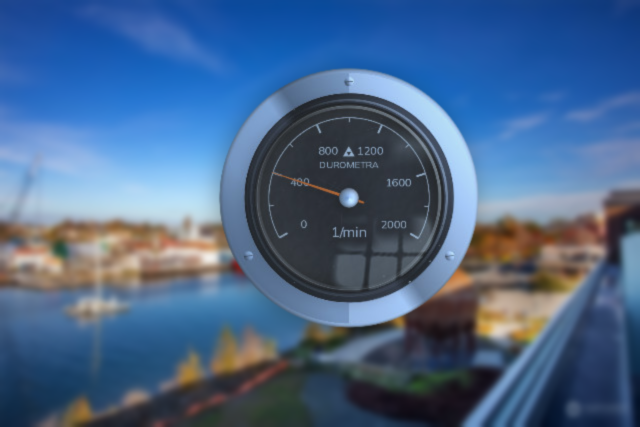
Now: 400
